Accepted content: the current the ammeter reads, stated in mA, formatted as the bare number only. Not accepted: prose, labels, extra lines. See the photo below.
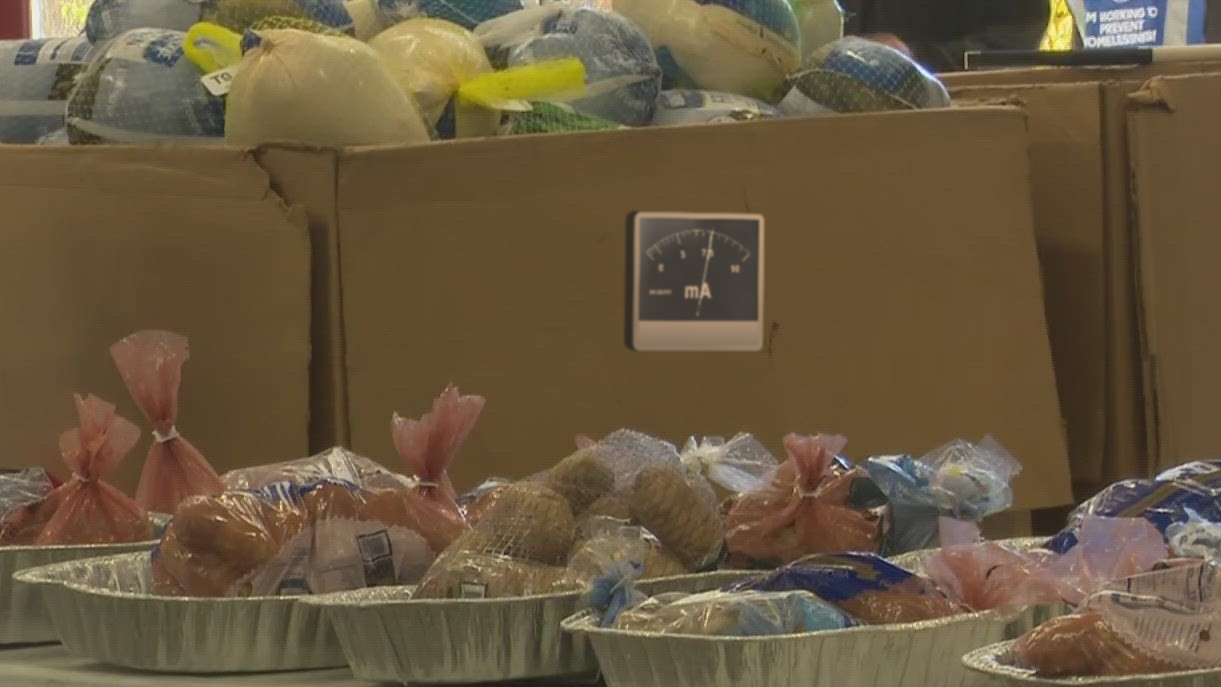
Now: 7.5
